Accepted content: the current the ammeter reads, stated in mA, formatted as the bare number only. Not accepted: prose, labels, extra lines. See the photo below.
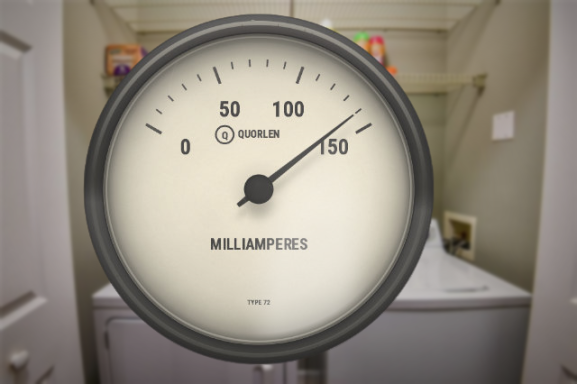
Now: 140
